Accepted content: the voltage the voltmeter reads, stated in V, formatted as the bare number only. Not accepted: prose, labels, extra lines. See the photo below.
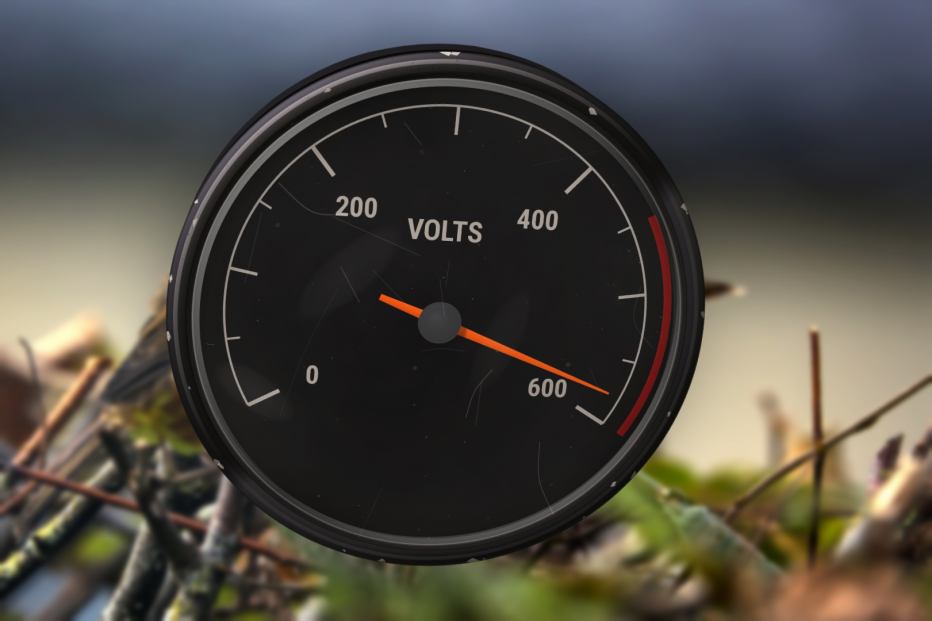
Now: 575
